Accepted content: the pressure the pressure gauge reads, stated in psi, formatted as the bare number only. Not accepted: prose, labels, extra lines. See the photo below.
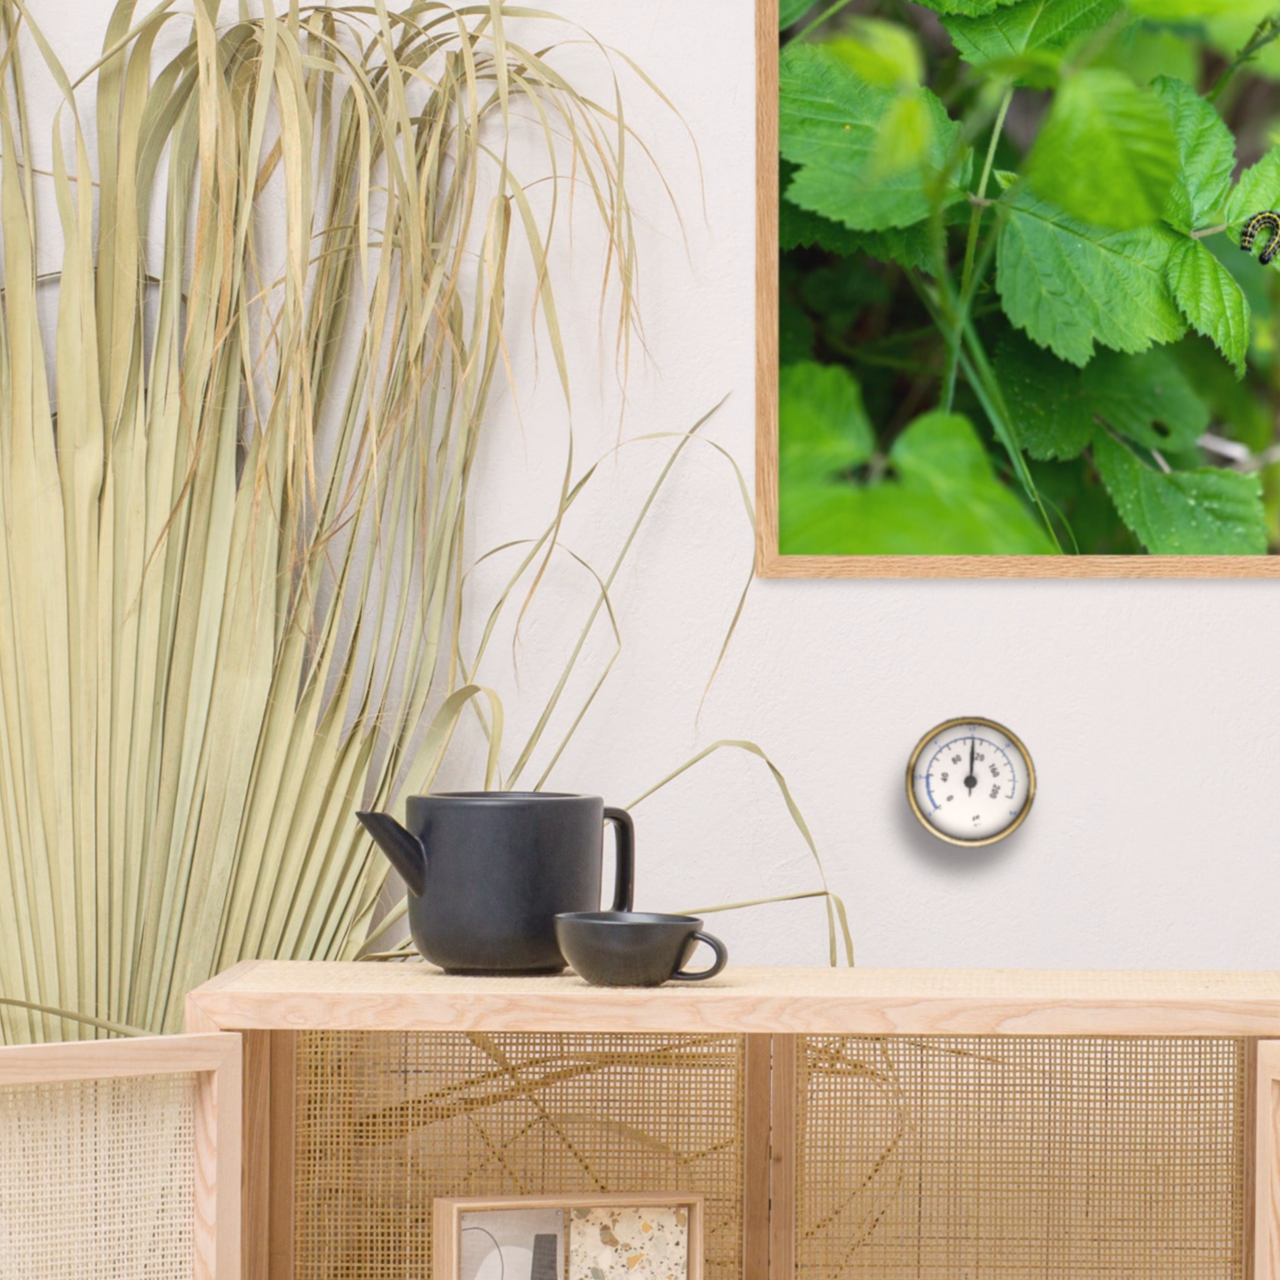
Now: 110
